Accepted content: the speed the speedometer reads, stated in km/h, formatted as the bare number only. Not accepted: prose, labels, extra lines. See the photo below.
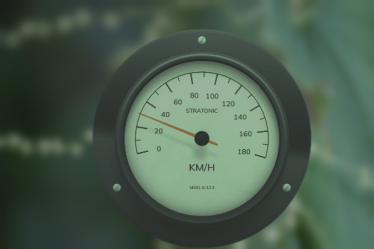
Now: 30
